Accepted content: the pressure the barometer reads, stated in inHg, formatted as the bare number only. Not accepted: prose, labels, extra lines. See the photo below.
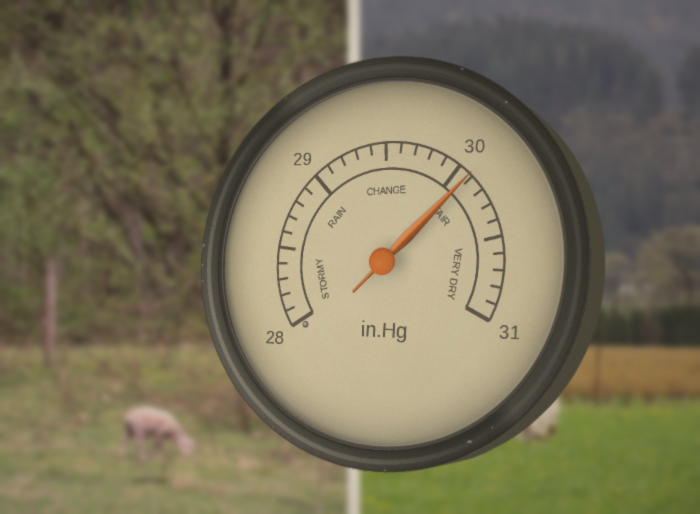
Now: 30.1
